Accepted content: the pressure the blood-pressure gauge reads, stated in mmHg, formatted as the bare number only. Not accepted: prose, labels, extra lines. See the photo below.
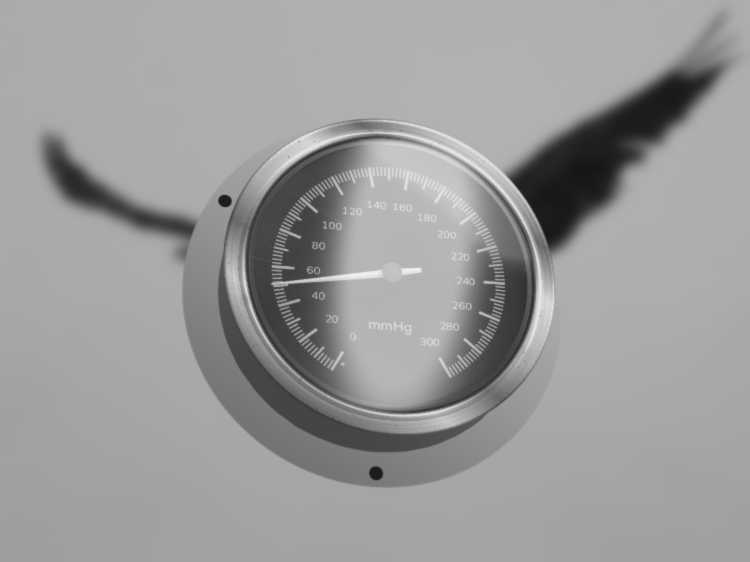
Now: 50
